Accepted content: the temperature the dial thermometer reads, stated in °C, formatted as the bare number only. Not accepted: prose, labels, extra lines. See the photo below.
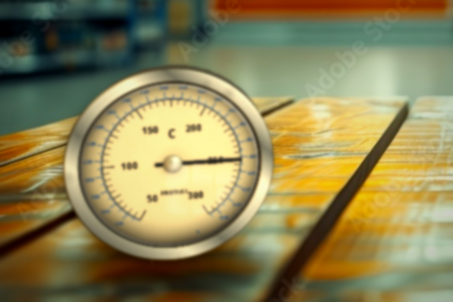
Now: 250
